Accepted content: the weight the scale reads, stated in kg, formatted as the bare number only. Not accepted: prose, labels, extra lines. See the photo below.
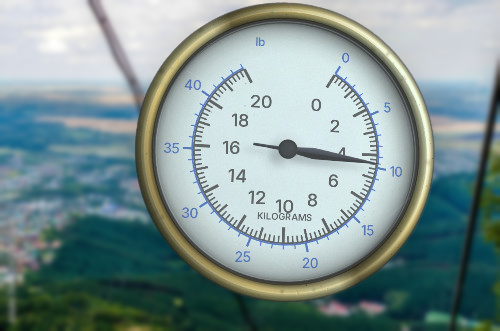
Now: 4.4
